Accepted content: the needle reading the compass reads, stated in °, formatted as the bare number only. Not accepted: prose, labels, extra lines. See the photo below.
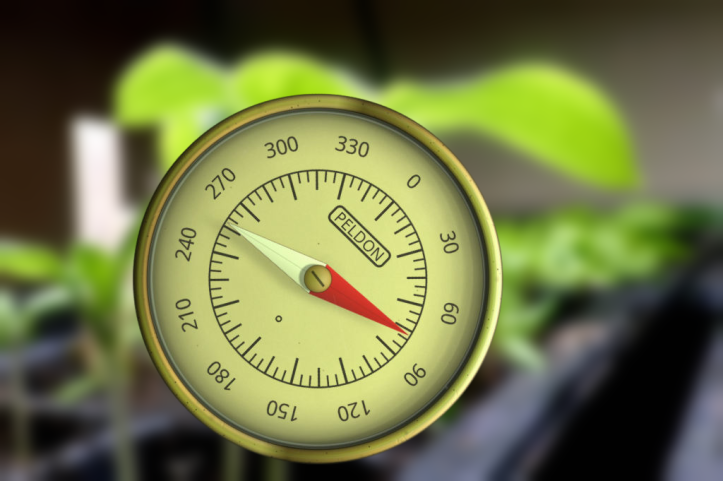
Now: 77.5
